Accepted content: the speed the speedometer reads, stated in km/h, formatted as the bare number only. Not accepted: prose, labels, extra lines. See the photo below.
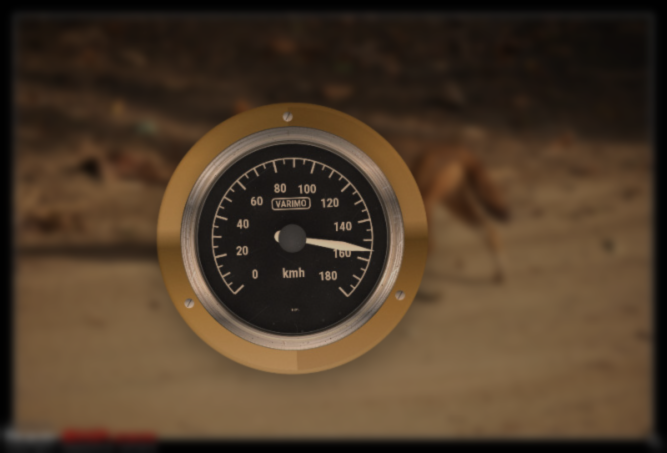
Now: 155
